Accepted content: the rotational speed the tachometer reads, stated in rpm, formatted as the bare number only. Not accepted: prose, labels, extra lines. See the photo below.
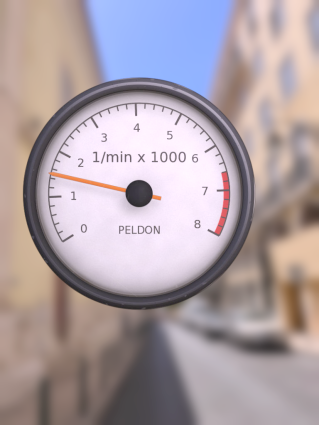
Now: 1500
